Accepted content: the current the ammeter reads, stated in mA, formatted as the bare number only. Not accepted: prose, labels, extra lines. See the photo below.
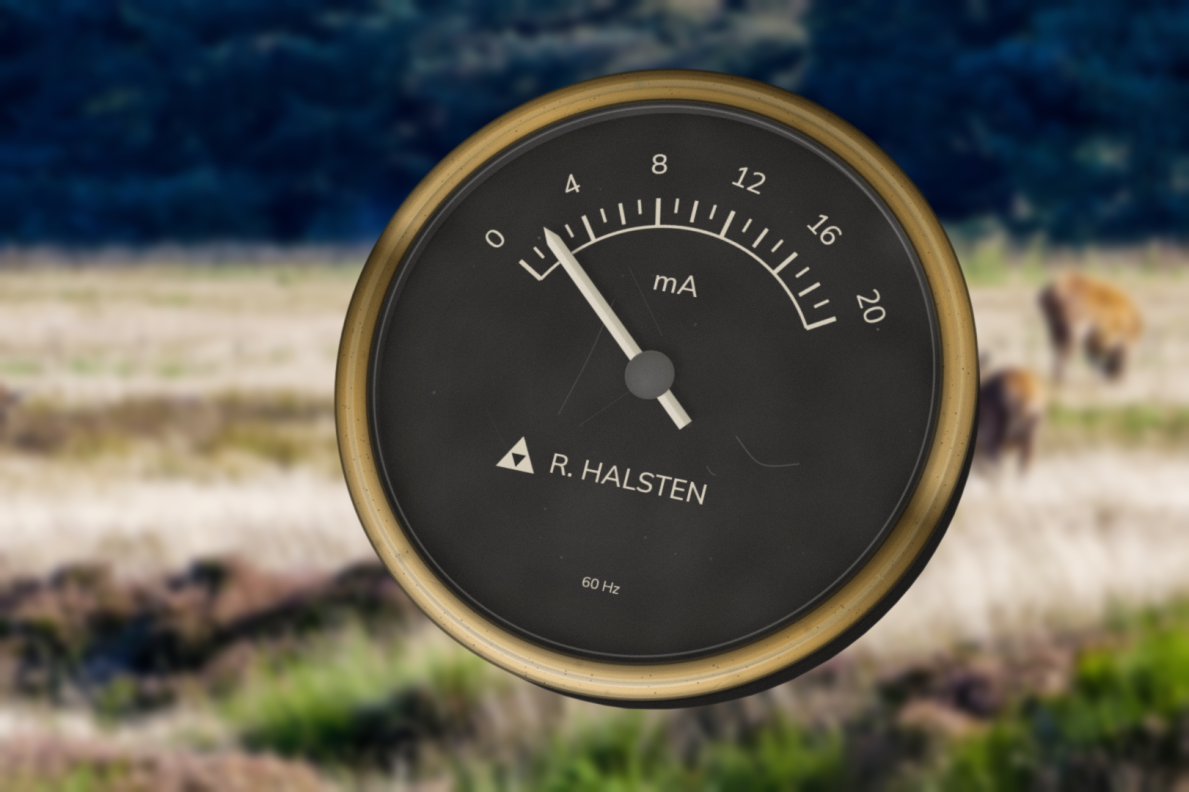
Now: 2
